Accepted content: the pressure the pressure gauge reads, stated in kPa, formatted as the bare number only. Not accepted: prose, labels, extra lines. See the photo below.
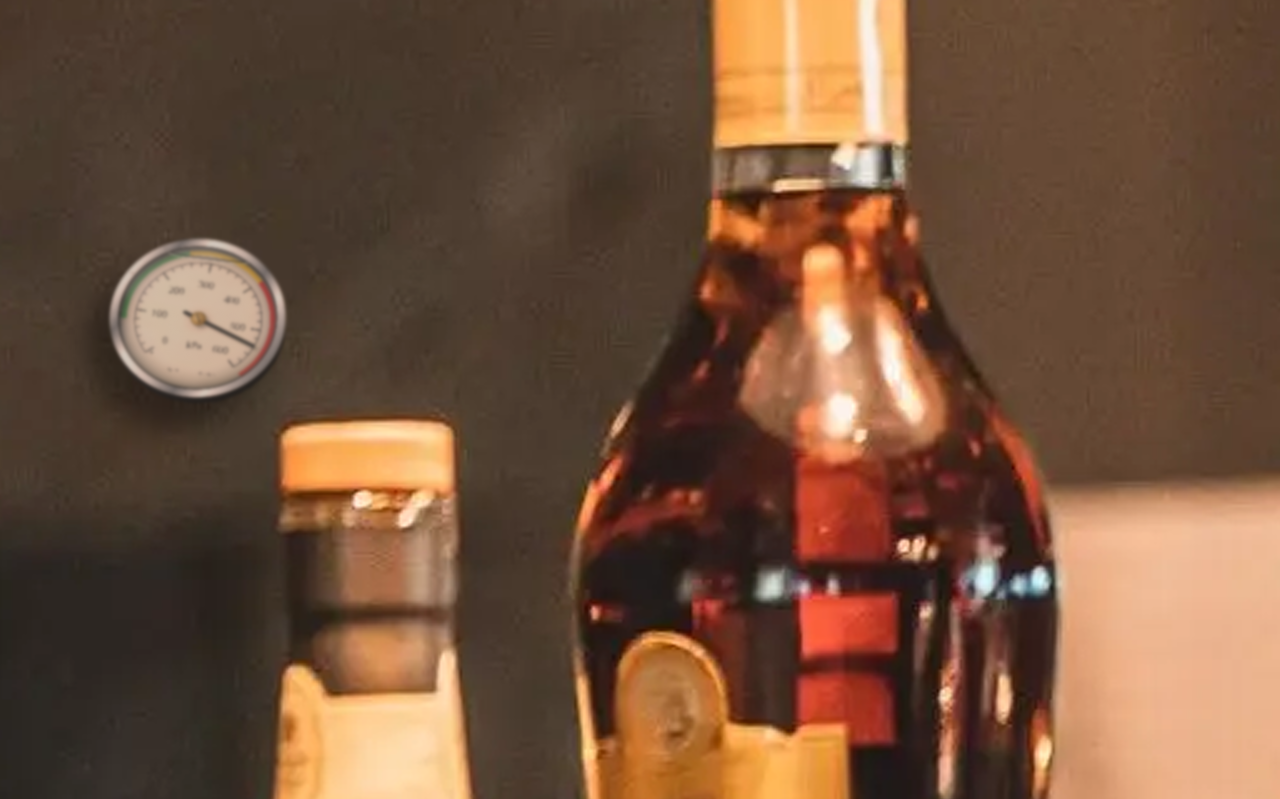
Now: 540
